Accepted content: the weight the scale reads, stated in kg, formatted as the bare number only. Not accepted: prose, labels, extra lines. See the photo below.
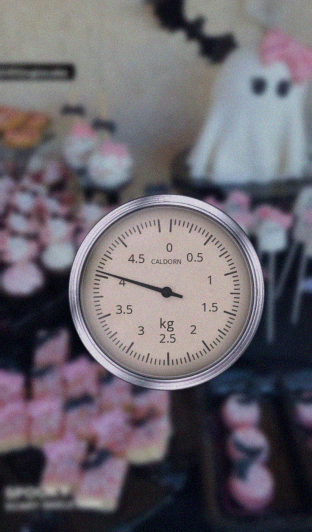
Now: 4.05
